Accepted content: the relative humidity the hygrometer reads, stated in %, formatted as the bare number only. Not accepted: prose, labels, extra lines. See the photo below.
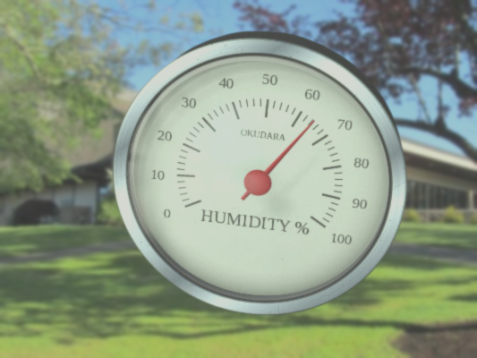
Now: 64
